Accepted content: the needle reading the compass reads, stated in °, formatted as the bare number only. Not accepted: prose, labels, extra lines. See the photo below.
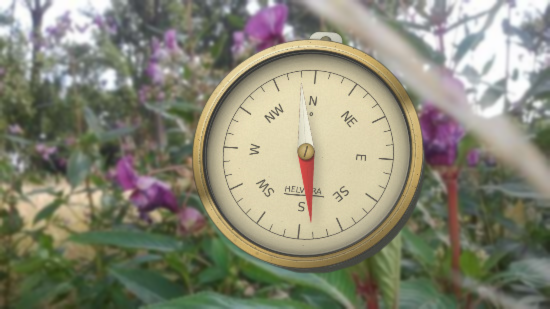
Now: 170
